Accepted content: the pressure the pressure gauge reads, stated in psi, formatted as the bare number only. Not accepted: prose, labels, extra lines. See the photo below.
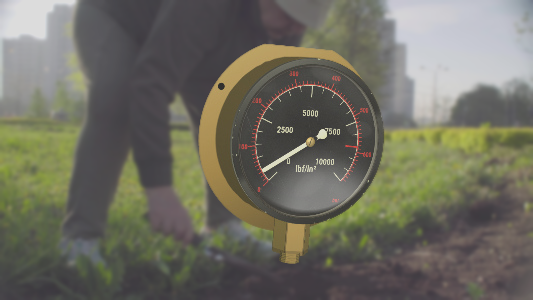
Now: 500
